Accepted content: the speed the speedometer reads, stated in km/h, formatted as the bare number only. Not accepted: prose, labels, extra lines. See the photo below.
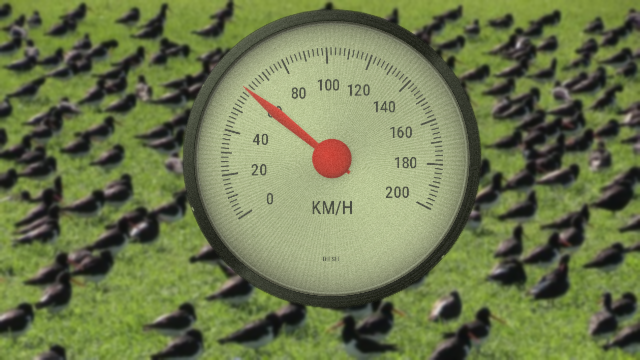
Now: 60
